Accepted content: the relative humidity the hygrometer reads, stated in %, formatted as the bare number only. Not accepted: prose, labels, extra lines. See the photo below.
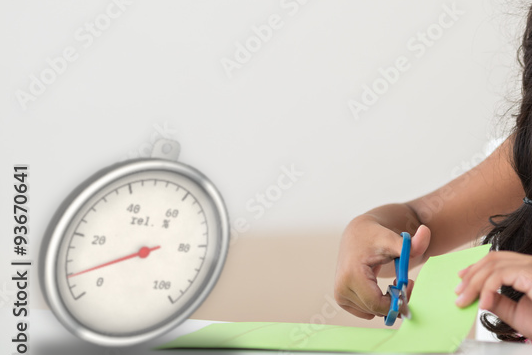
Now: 8
